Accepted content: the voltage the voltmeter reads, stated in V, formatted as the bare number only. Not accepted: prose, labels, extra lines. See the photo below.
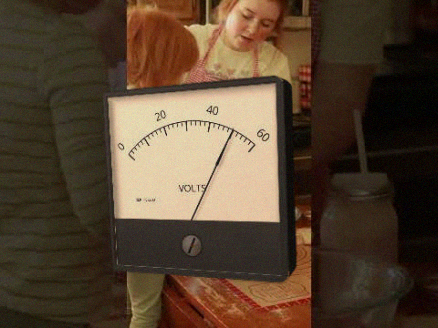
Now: 50
